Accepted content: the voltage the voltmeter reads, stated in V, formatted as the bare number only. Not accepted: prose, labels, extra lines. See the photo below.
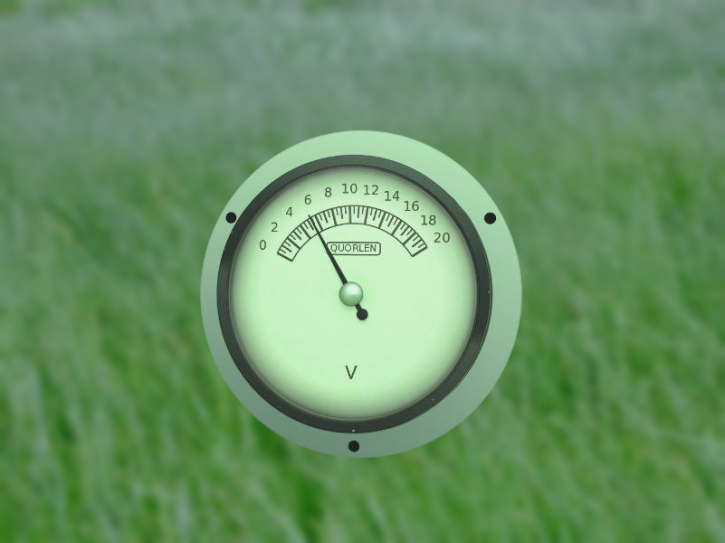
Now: 5.5
